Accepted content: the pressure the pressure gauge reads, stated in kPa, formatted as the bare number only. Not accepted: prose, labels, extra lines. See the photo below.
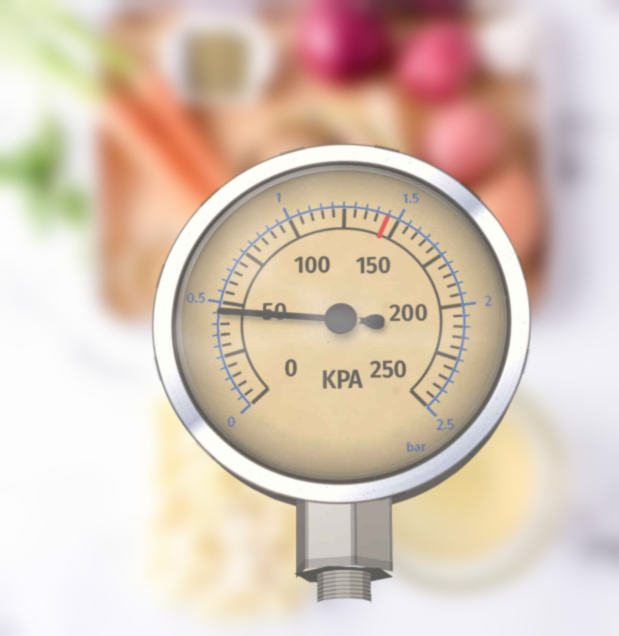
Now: 45
